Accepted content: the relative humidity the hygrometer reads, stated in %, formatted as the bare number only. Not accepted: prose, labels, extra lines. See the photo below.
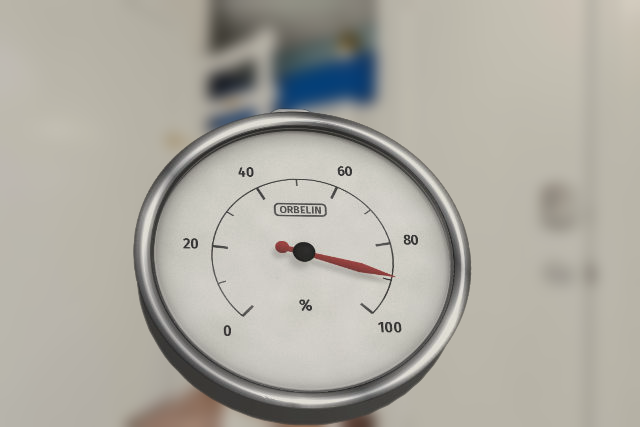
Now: 90
